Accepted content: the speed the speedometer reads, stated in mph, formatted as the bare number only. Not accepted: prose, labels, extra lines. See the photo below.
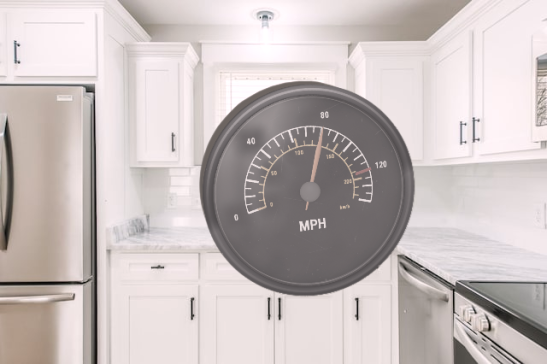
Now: 80
